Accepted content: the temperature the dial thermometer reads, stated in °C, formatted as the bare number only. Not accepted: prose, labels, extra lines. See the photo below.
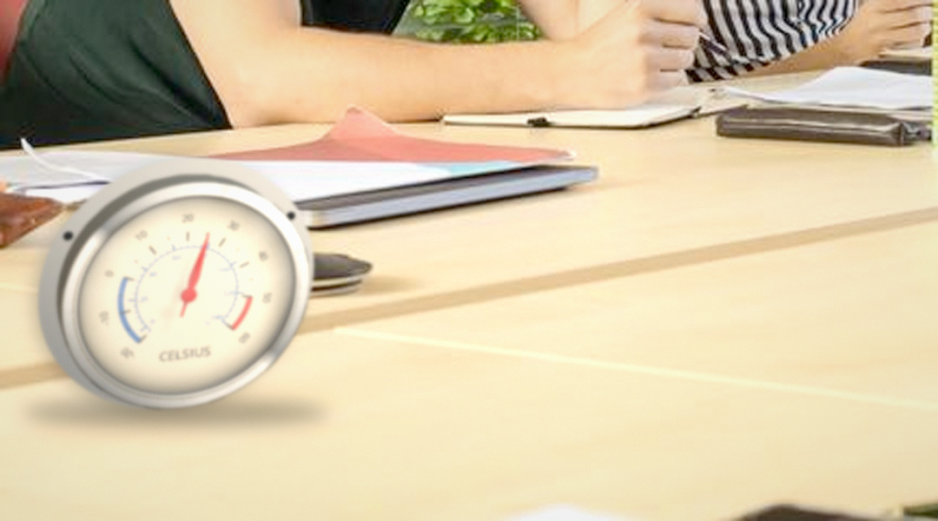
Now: 25
